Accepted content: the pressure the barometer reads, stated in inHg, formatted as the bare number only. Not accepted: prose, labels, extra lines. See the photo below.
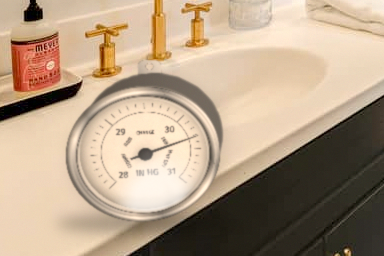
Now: 30.3
